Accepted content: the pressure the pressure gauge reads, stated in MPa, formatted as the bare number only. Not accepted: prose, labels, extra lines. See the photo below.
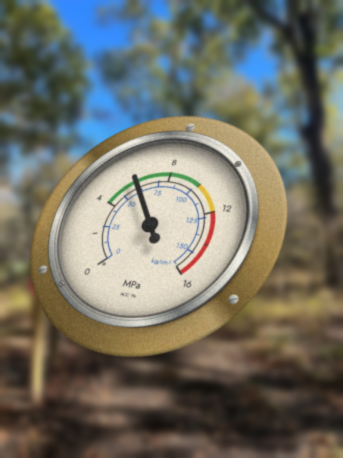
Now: 6
